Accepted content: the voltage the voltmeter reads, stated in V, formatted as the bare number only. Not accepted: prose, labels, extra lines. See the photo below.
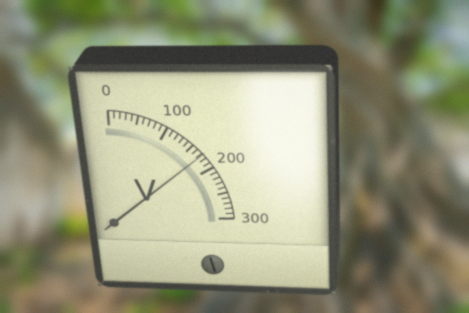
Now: 170
